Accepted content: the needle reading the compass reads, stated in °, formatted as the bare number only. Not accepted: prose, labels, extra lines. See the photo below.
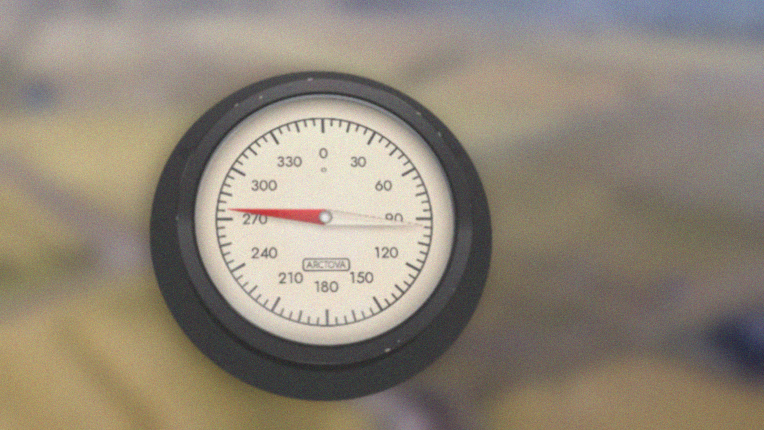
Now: 275
